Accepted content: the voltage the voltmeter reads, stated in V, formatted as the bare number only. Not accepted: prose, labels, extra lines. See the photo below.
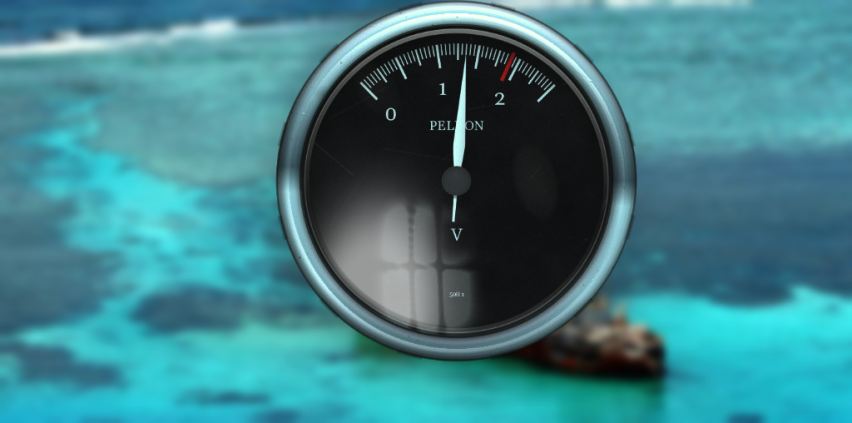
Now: 1.35
